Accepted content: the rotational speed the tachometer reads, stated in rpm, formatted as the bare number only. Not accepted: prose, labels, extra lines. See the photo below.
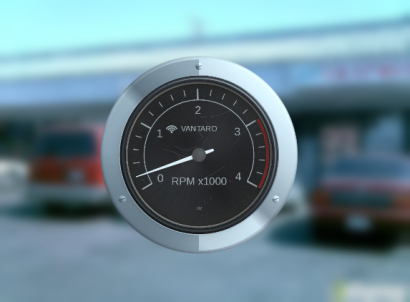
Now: 200
